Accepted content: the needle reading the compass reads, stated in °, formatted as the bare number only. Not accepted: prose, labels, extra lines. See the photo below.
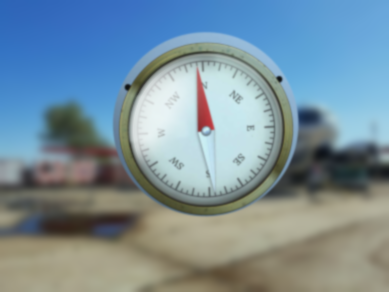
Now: 355
